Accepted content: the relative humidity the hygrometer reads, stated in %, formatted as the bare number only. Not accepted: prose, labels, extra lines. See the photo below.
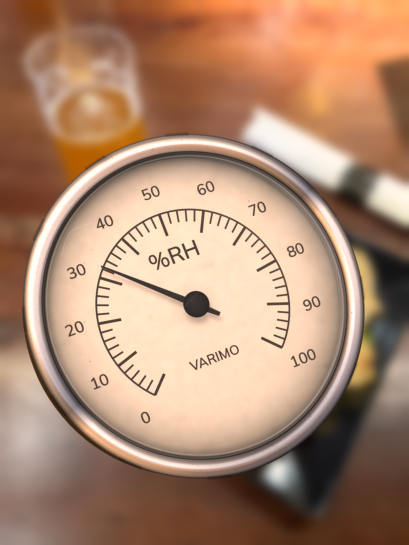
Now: 32
